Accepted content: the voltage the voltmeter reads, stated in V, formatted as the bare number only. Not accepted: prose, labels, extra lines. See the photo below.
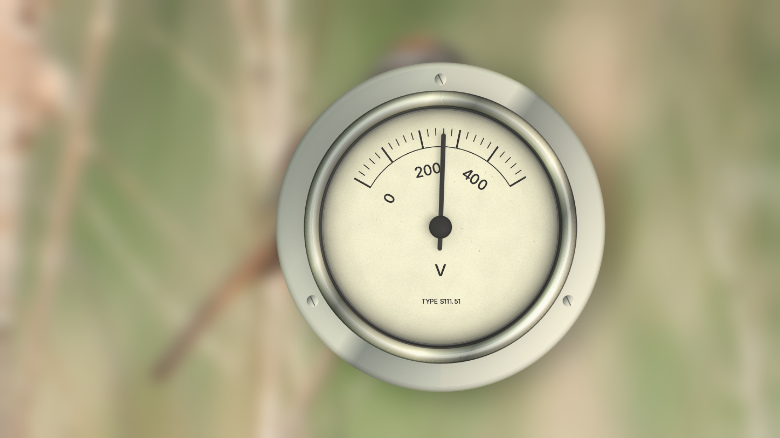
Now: 260
